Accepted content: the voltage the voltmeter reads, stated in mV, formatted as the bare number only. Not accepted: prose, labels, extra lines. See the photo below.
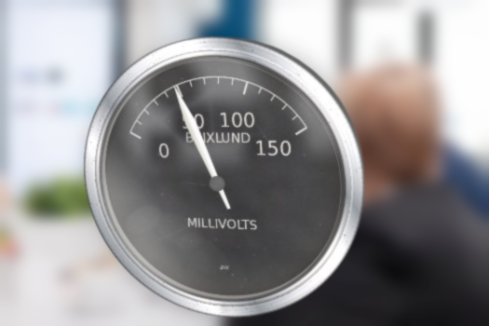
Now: 50
